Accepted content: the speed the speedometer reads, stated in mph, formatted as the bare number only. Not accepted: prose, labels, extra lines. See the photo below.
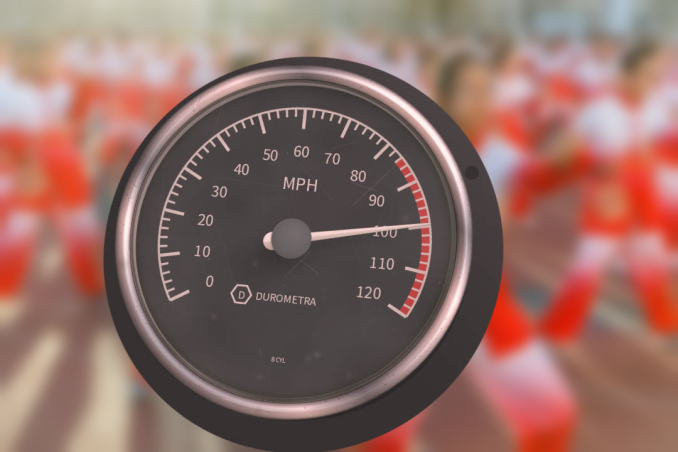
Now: 100
